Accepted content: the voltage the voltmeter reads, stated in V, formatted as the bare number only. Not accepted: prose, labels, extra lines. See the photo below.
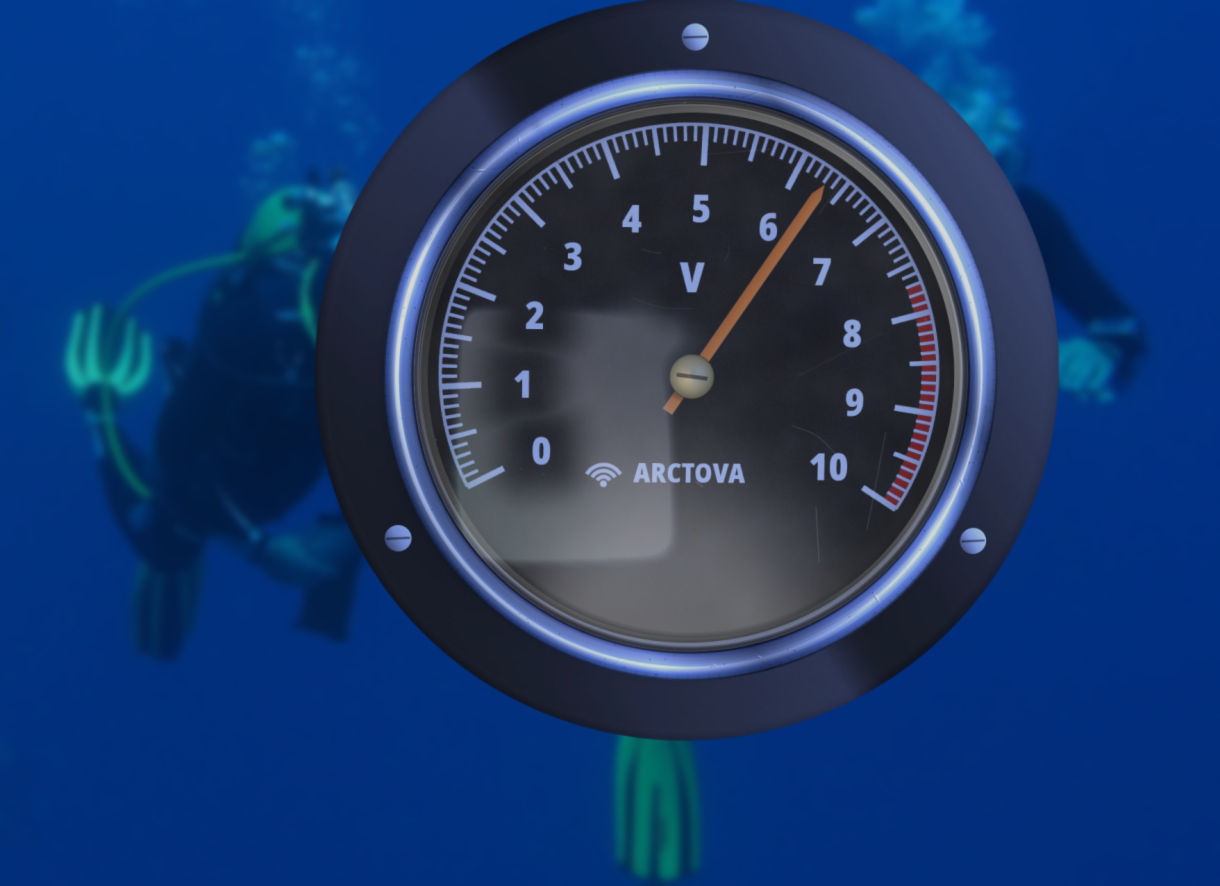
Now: 6.3
